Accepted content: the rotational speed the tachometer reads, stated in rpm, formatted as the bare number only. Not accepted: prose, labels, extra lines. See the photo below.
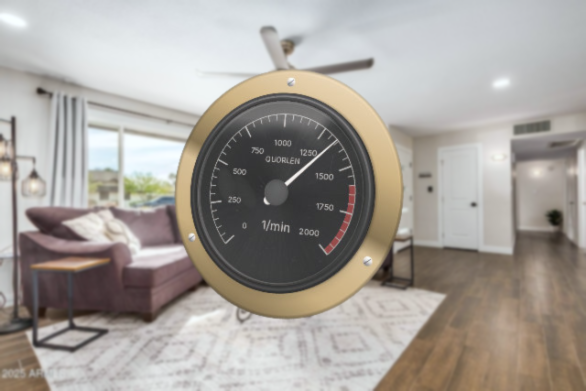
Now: 1350
